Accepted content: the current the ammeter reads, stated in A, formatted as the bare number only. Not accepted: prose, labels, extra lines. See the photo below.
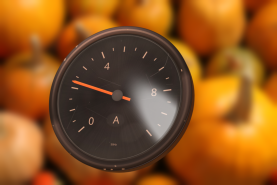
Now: 2.25
